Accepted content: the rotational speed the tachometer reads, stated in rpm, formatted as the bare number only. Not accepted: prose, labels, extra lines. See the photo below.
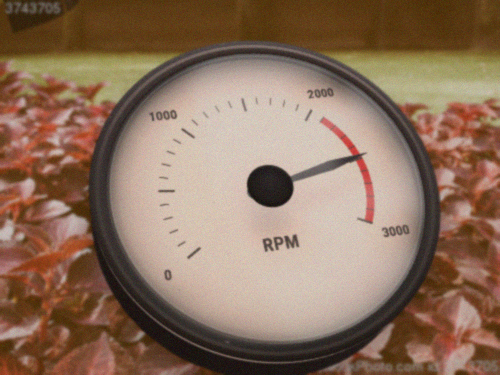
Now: 2500
